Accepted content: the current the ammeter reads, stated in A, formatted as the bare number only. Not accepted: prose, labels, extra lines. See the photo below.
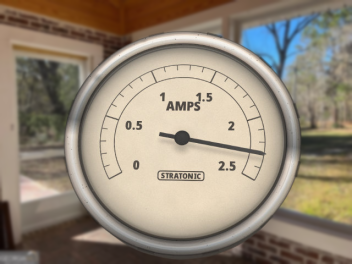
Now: 2.3
